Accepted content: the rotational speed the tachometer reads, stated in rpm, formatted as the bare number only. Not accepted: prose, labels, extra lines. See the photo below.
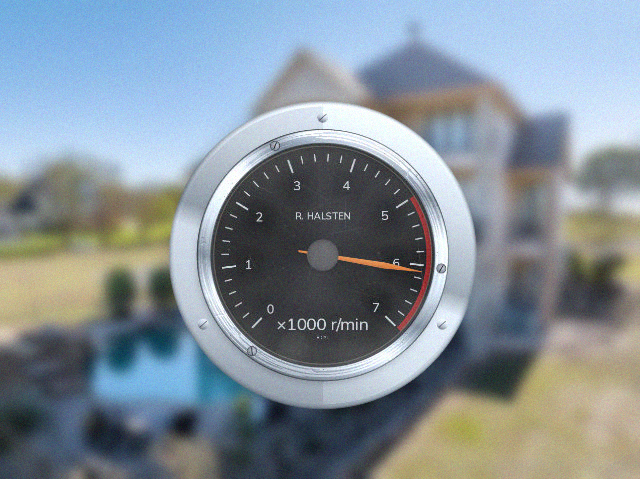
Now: 6100
